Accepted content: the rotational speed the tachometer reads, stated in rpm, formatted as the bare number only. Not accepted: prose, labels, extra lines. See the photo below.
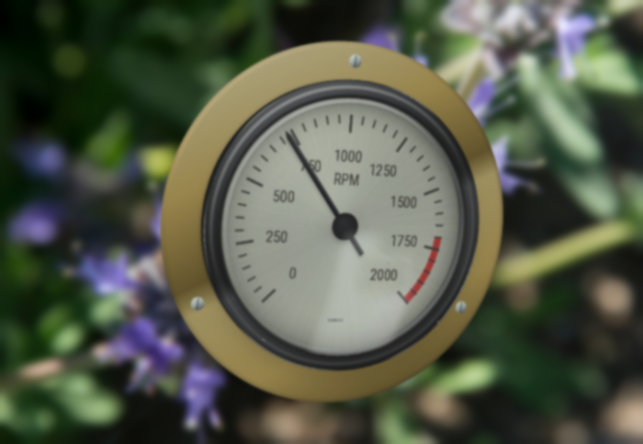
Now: 725
